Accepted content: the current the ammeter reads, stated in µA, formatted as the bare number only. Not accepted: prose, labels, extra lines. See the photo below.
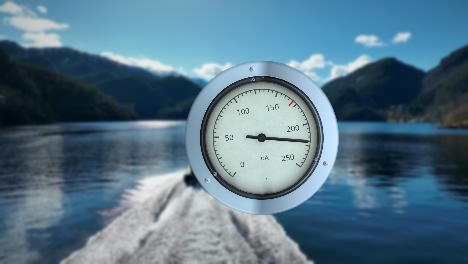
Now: 220
